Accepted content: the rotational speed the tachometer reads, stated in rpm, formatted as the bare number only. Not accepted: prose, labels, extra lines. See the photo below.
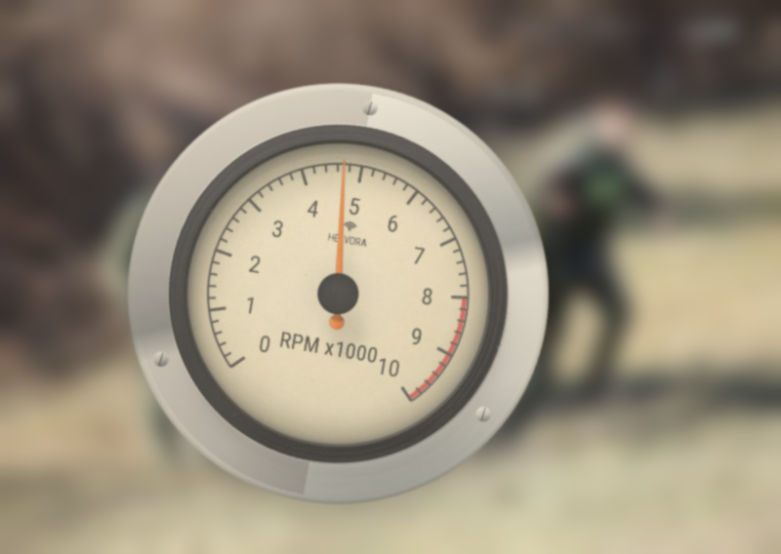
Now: 4700
